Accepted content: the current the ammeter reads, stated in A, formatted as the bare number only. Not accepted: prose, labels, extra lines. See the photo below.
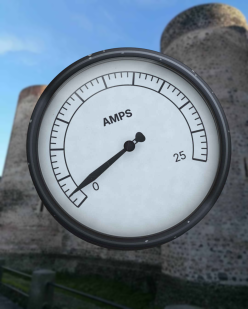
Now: 1
